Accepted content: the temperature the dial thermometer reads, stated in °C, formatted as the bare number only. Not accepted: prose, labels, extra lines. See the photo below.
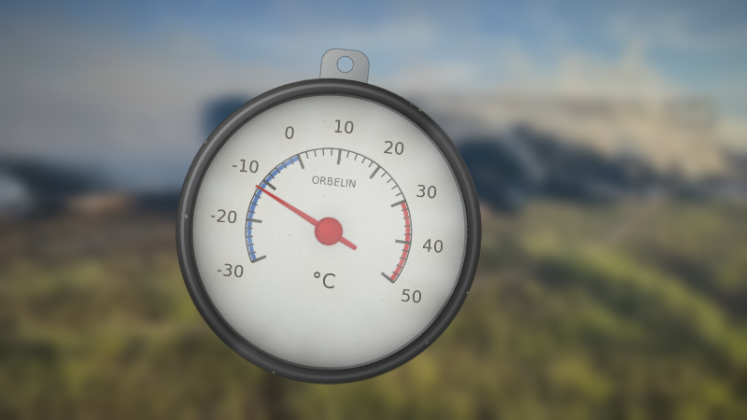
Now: -12
